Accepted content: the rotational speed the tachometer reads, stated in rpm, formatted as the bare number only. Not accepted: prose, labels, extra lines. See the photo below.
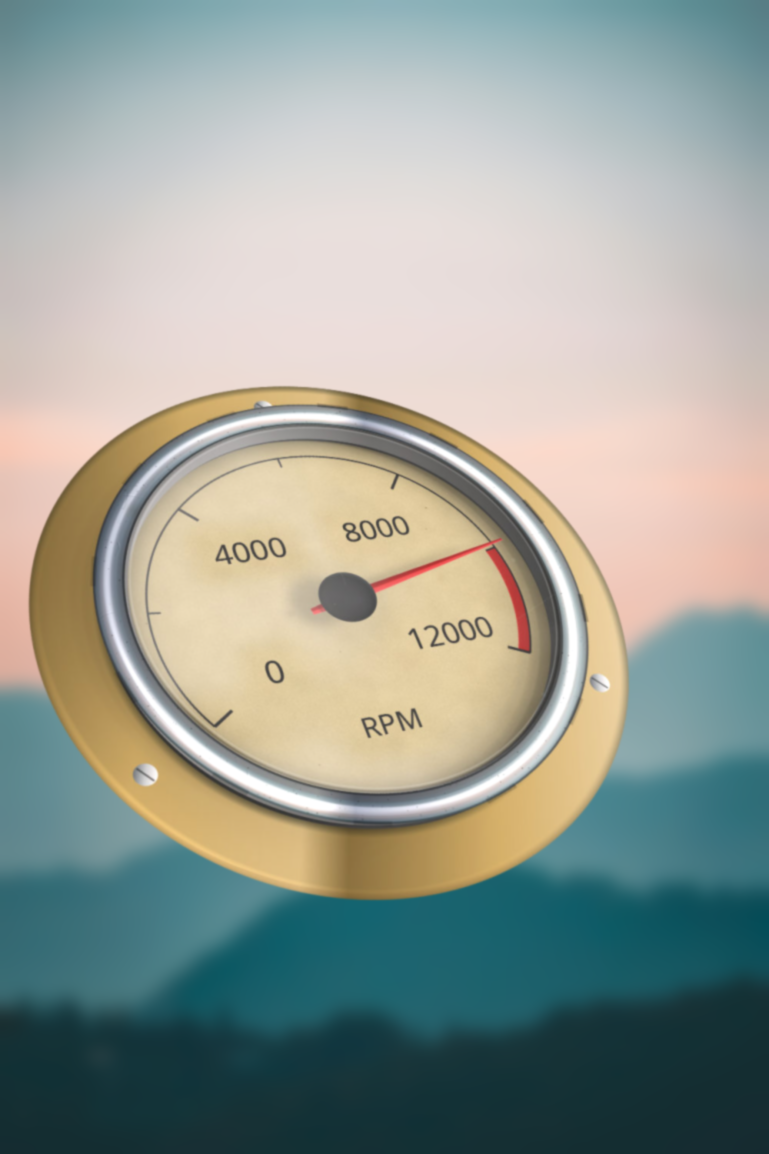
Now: 10000
